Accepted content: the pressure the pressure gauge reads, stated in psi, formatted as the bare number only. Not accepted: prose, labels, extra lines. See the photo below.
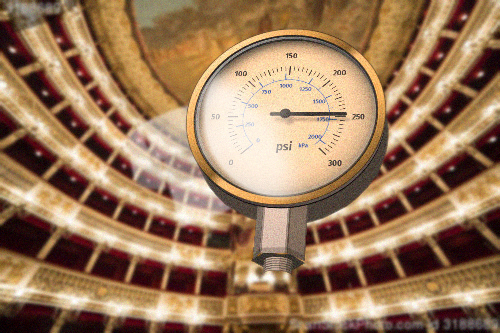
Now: 250
